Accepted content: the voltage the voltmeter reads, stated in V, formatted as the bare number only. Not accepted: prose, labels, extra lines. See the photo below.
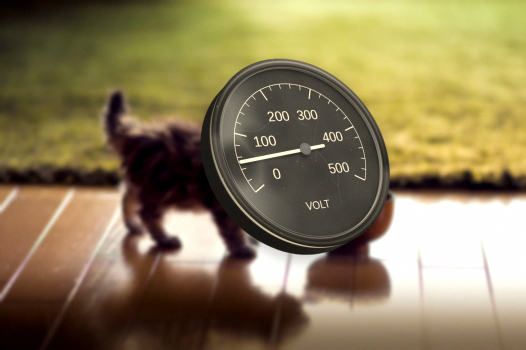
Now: 50
